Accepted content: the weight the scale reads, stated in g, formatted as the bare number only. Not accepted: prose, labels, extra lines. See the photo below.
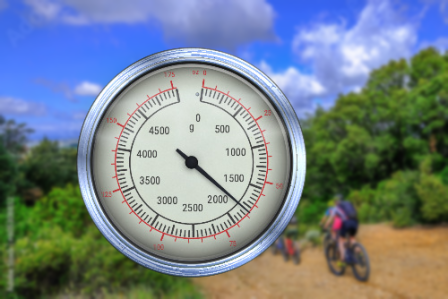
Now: 1800
